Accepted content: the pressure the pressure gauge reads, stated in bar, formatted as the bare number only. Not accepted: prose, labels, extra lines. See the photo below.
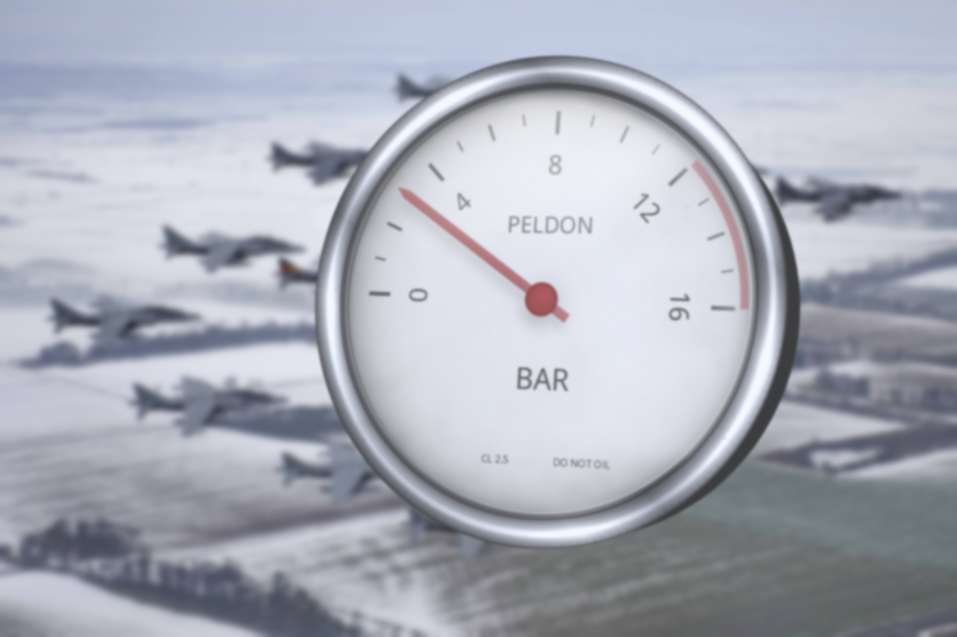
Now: 3
